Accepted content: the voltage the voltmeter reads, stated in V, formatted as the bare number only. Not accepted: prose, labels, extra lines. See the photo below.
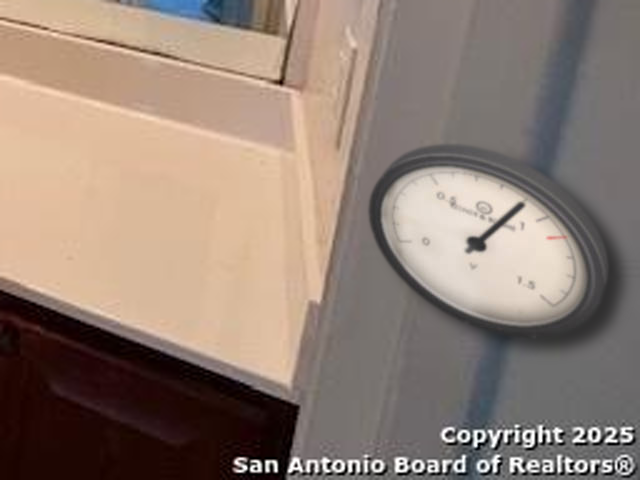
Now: 0.9
